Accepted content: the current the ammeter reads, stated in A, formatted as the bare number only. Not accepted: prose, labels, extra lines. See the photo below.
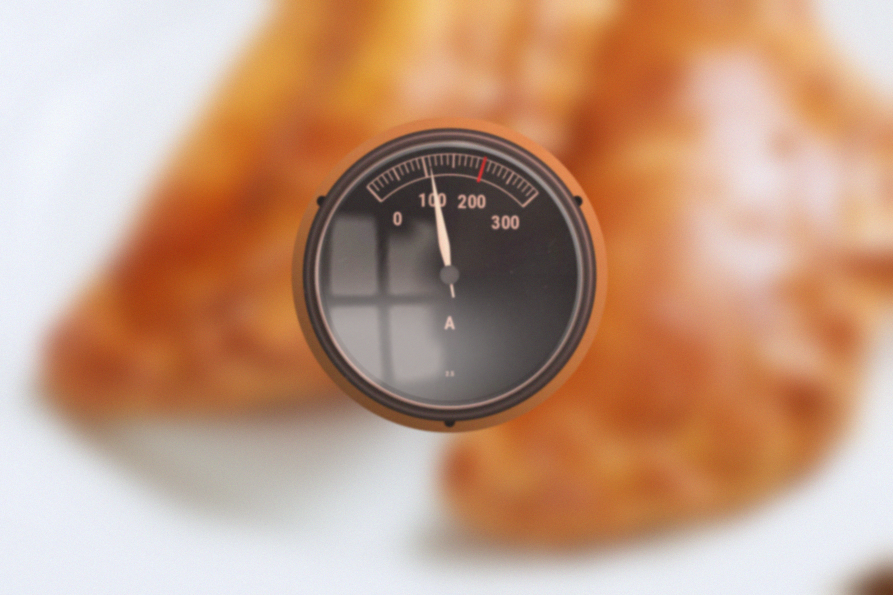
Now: 110
